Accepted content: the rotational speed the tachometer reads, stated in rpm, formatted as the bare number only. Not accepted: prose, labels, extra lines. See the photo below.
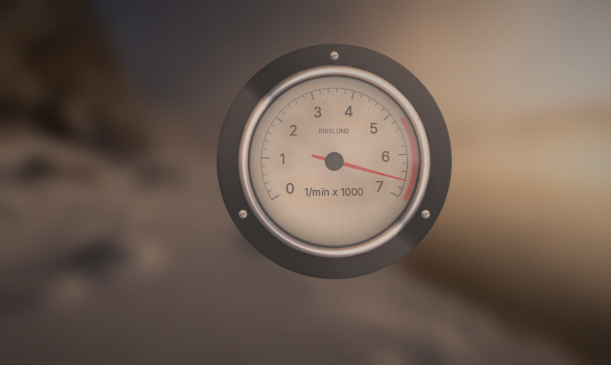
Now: 6600
